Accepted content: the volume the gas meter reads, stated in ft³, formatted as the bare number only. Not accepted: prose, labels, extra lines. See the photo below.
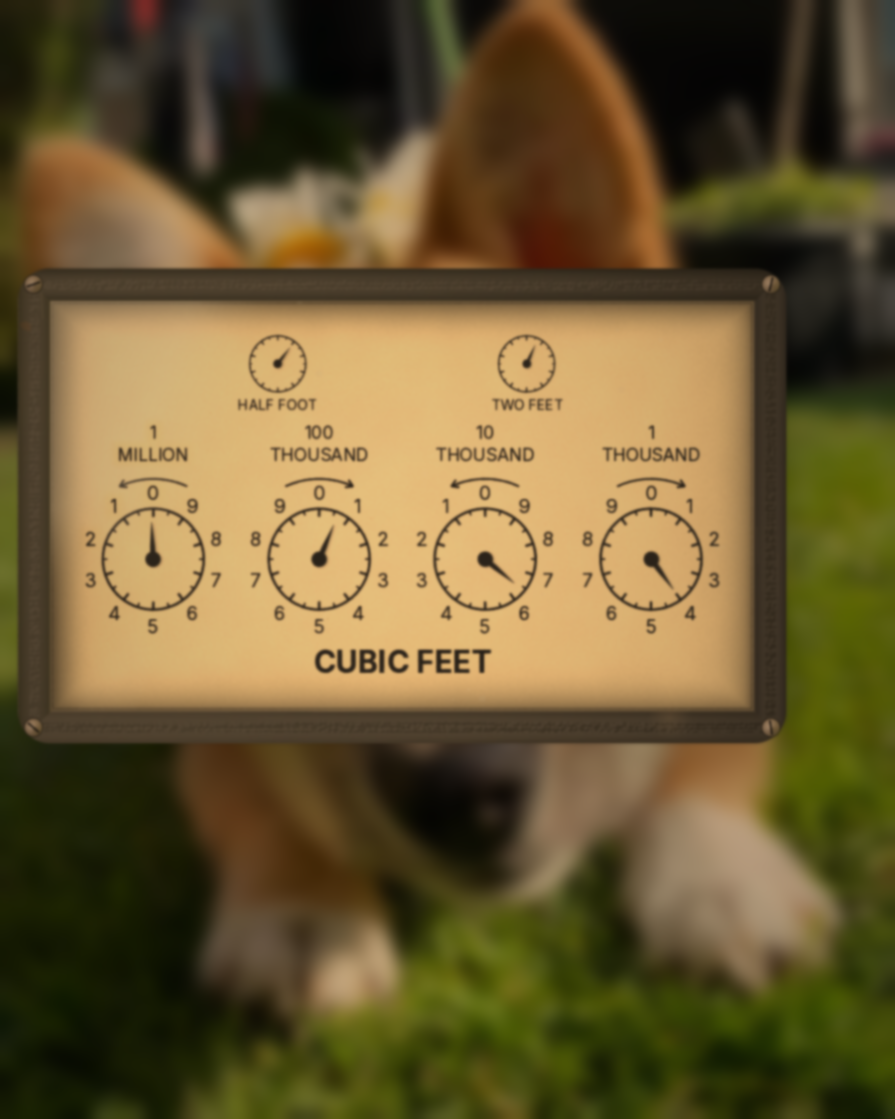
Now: 6400
